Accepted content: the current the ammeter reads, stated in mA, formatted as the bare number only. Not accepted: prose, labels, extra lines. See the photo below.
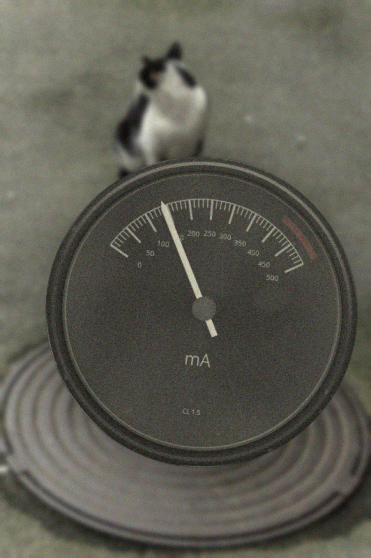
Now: 140
